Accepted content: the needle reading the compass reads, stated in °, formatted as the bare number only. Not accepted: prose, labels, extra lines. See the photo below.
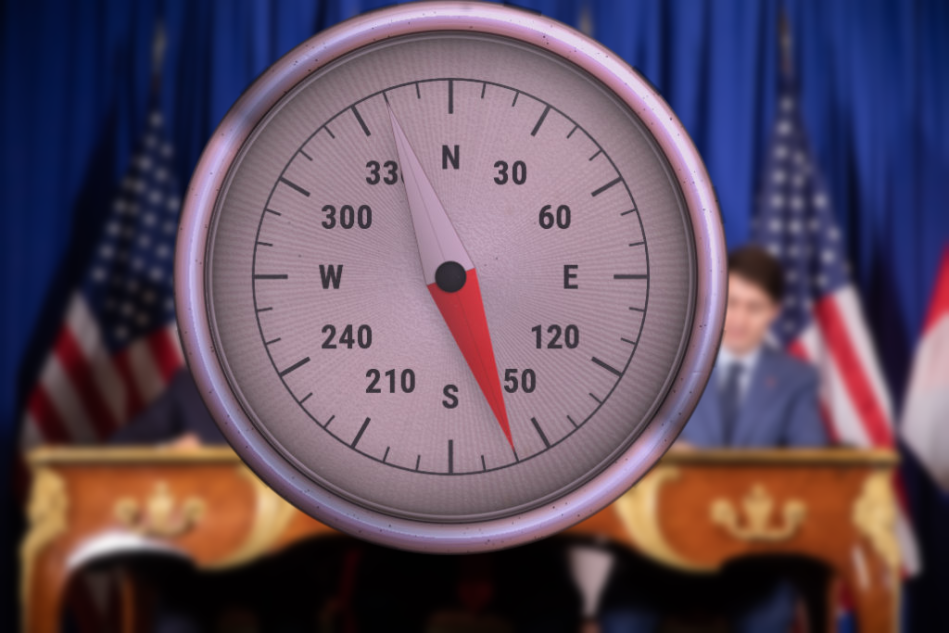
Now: 160
